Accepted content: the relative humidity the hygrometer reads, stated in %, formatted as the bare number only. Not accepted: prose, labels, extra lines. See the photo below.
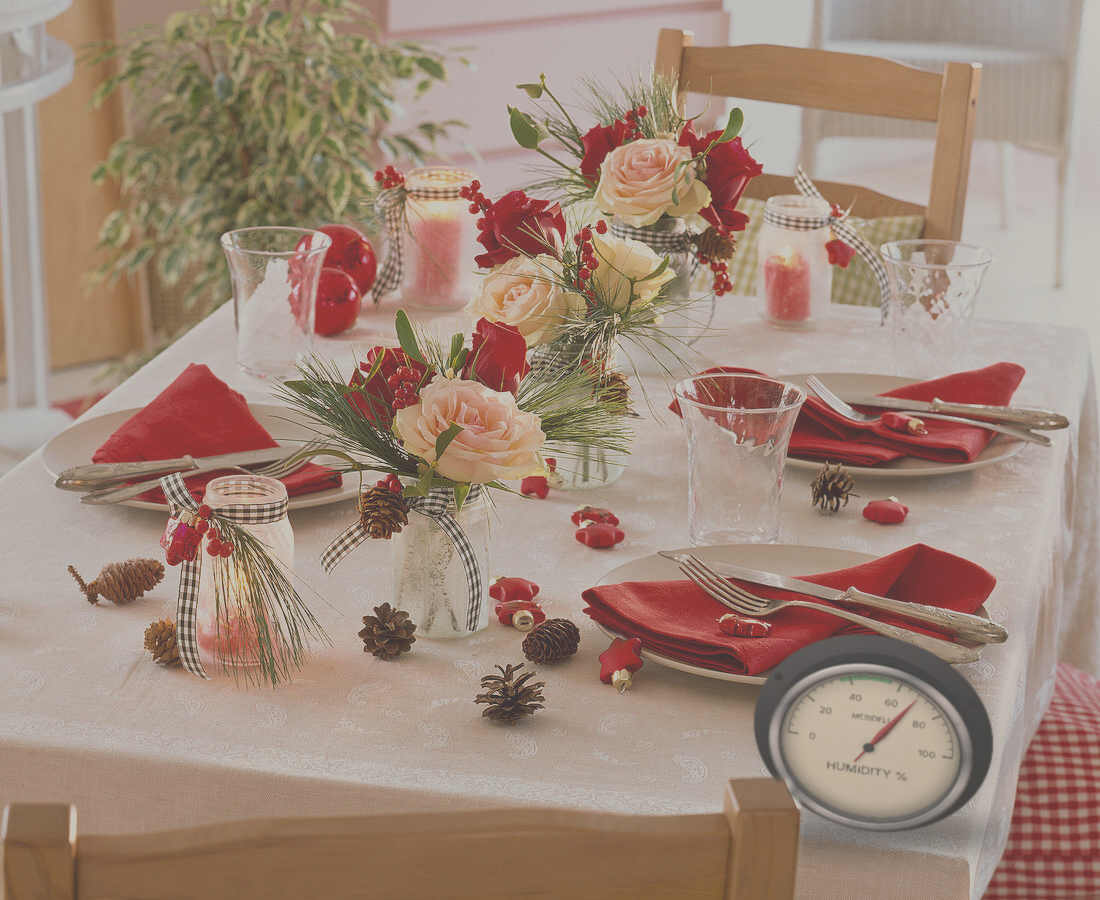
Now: 68
